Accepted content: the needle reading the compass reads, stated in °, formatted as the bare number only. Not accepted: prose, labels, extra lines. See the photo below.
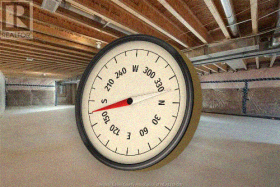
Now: 165
